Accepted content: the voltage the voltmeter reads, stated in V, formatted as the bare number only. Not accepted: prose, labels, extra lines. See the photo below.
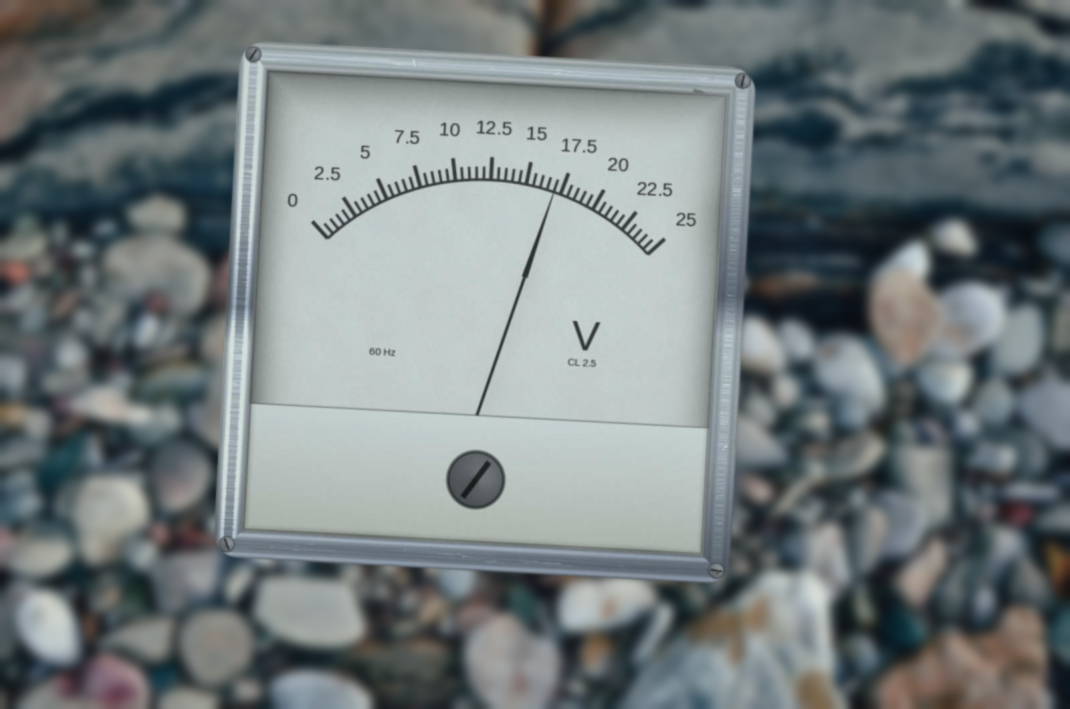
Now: 17
